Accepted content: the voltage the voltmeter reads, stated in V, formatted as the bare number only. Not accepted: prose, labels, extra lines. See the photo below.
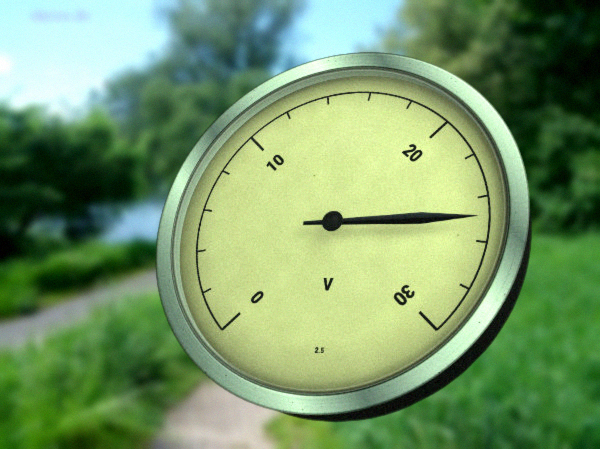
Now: 25
